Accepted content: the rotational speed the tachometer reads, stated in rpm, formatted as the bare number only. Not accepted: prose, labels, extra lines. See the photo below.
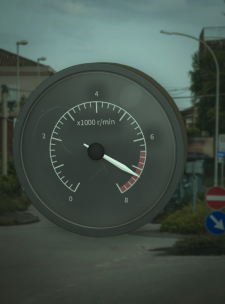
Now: 7200
